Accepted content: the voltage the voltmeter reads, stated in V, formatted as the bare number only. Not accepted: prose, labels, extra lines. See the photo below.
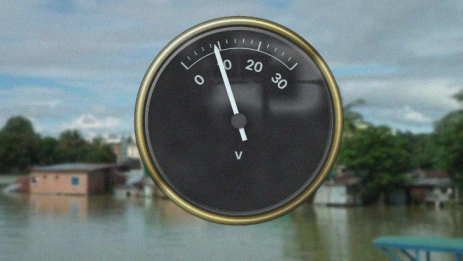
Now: 9
